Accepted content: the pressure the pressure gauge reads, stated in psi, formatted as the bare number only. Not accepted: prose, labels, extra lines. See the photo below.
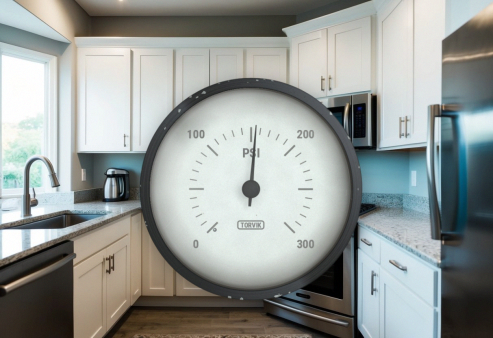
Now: 155
